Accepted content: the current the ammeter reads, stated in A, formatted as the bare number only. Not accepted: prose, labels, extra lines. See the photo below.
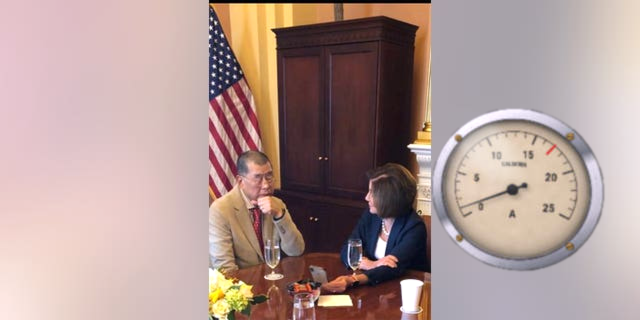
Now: 1
